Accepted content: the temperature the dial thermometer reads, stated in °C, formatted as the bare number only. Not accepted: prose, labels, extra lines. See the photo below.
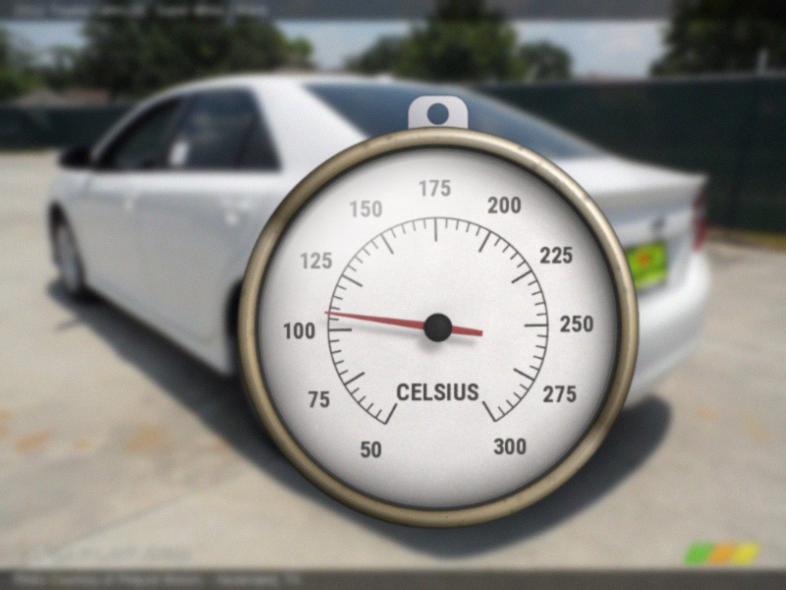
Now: 107.5
